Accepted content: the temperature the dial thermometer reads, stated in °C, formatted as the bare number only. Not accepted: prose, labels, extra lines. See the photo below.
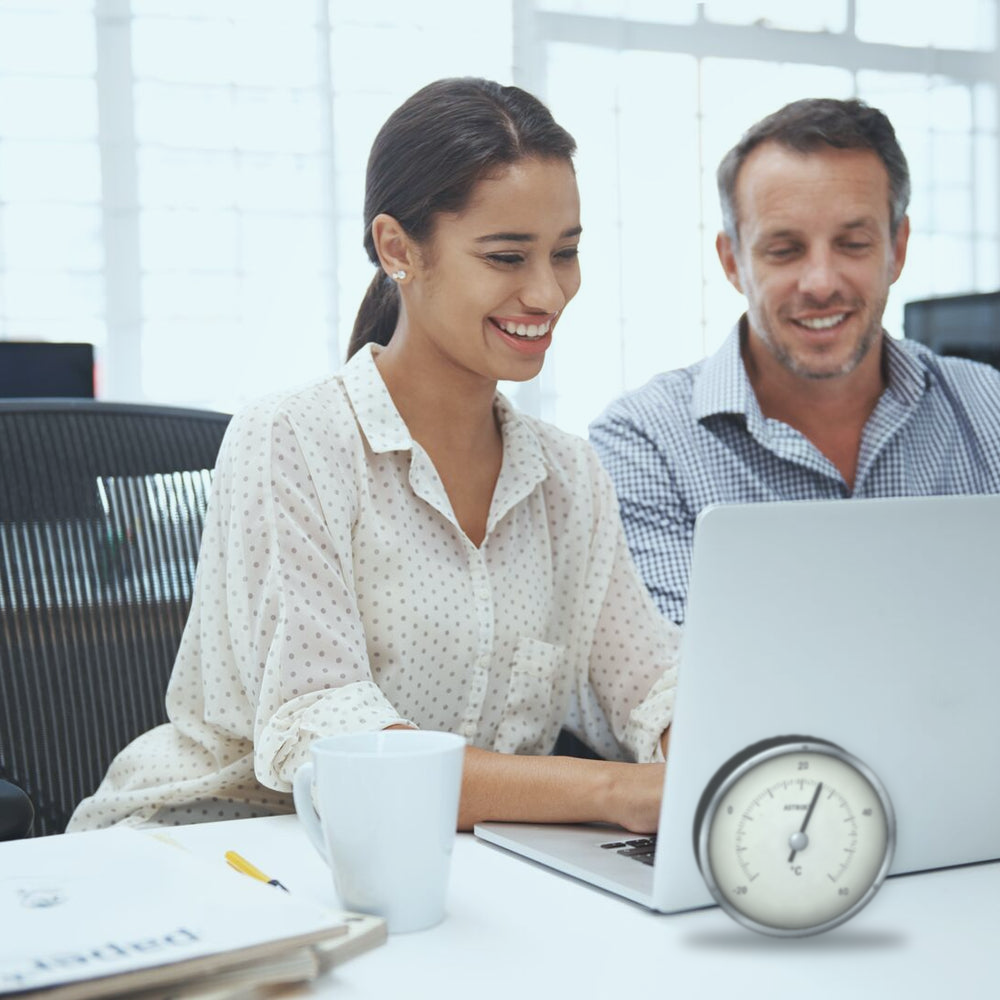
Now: 25
